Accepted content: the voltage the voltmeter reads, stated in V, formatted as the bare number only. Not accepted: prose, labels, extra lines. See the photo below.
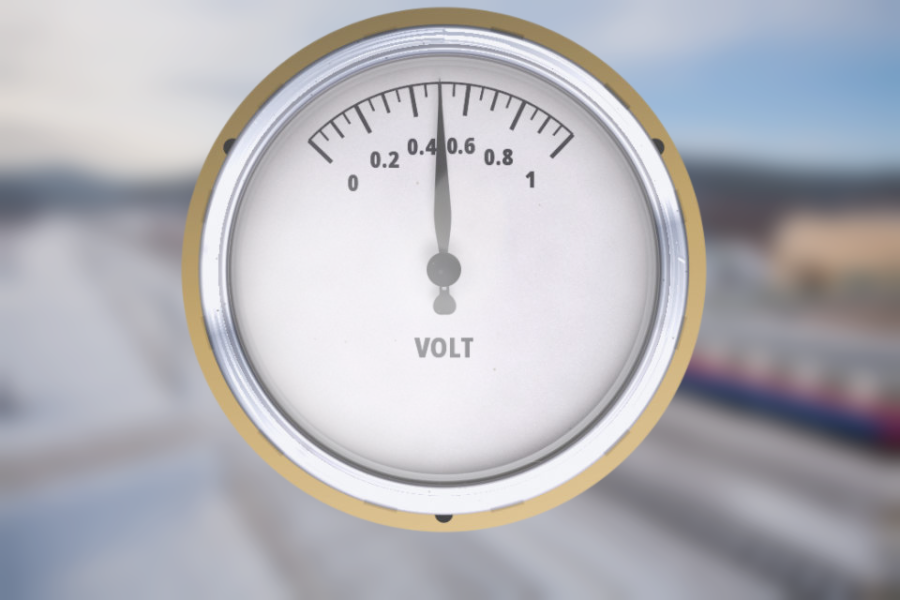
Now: 0.5
